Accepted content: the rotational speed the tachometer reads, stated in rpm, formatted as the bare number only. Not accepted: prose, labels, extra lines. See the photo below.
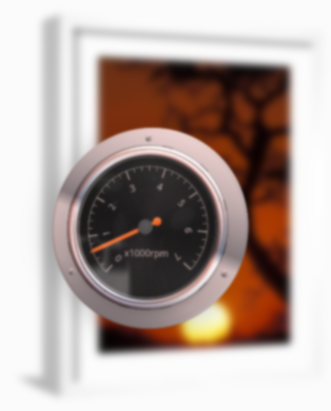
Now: 600
